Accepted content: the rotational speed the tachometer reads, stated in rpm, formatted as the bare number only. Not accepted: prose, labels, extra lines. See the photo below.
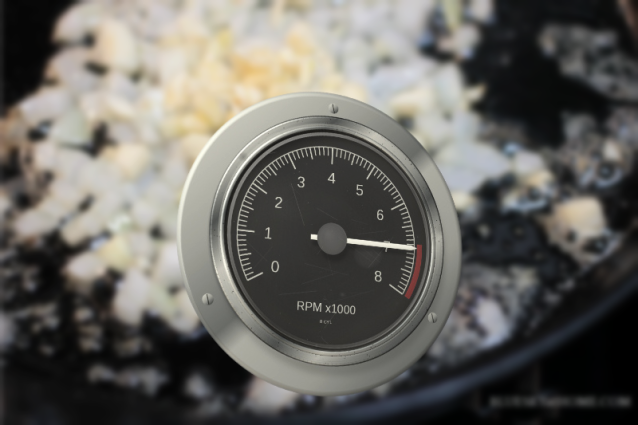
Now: 7000
